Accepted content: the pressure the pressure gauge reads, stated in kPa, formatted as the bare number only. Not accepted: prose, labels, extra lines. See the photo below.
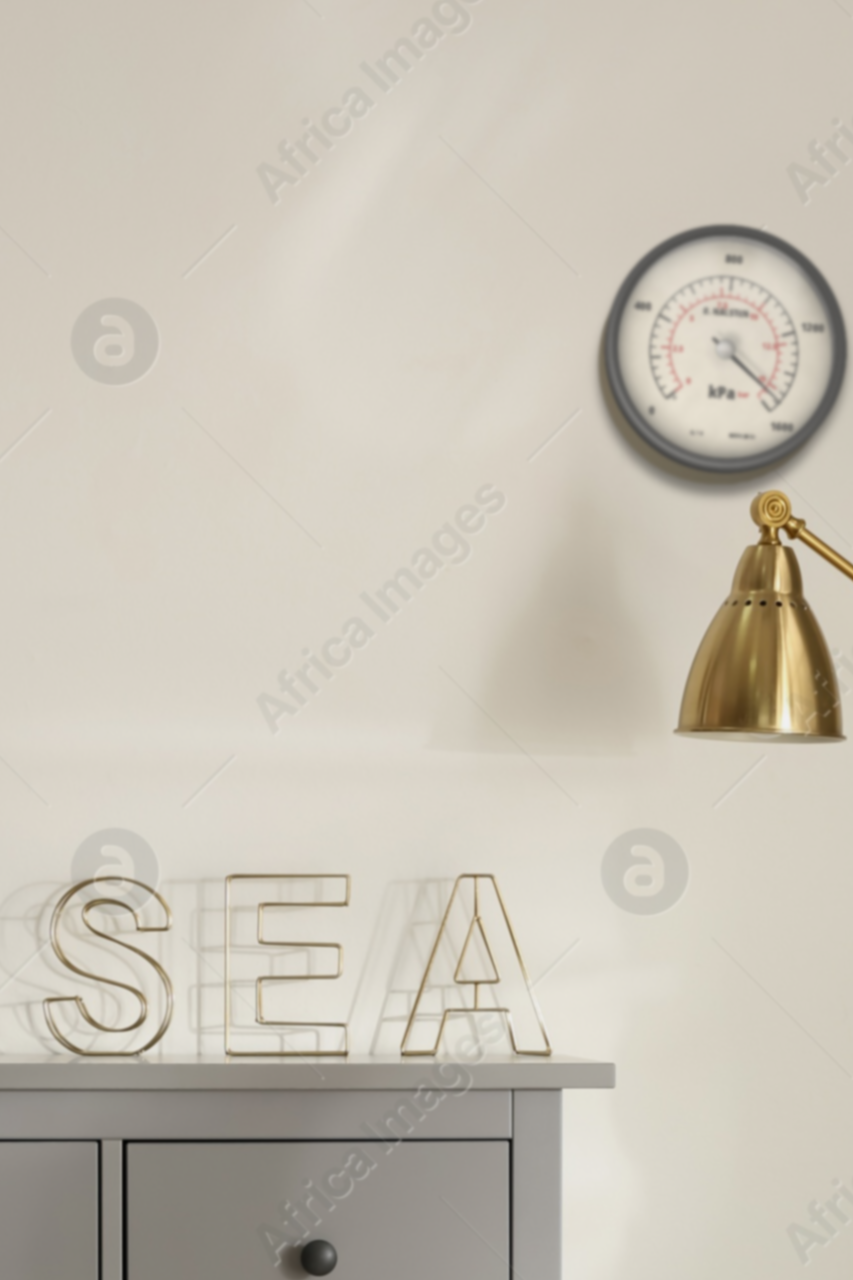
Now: 1550
